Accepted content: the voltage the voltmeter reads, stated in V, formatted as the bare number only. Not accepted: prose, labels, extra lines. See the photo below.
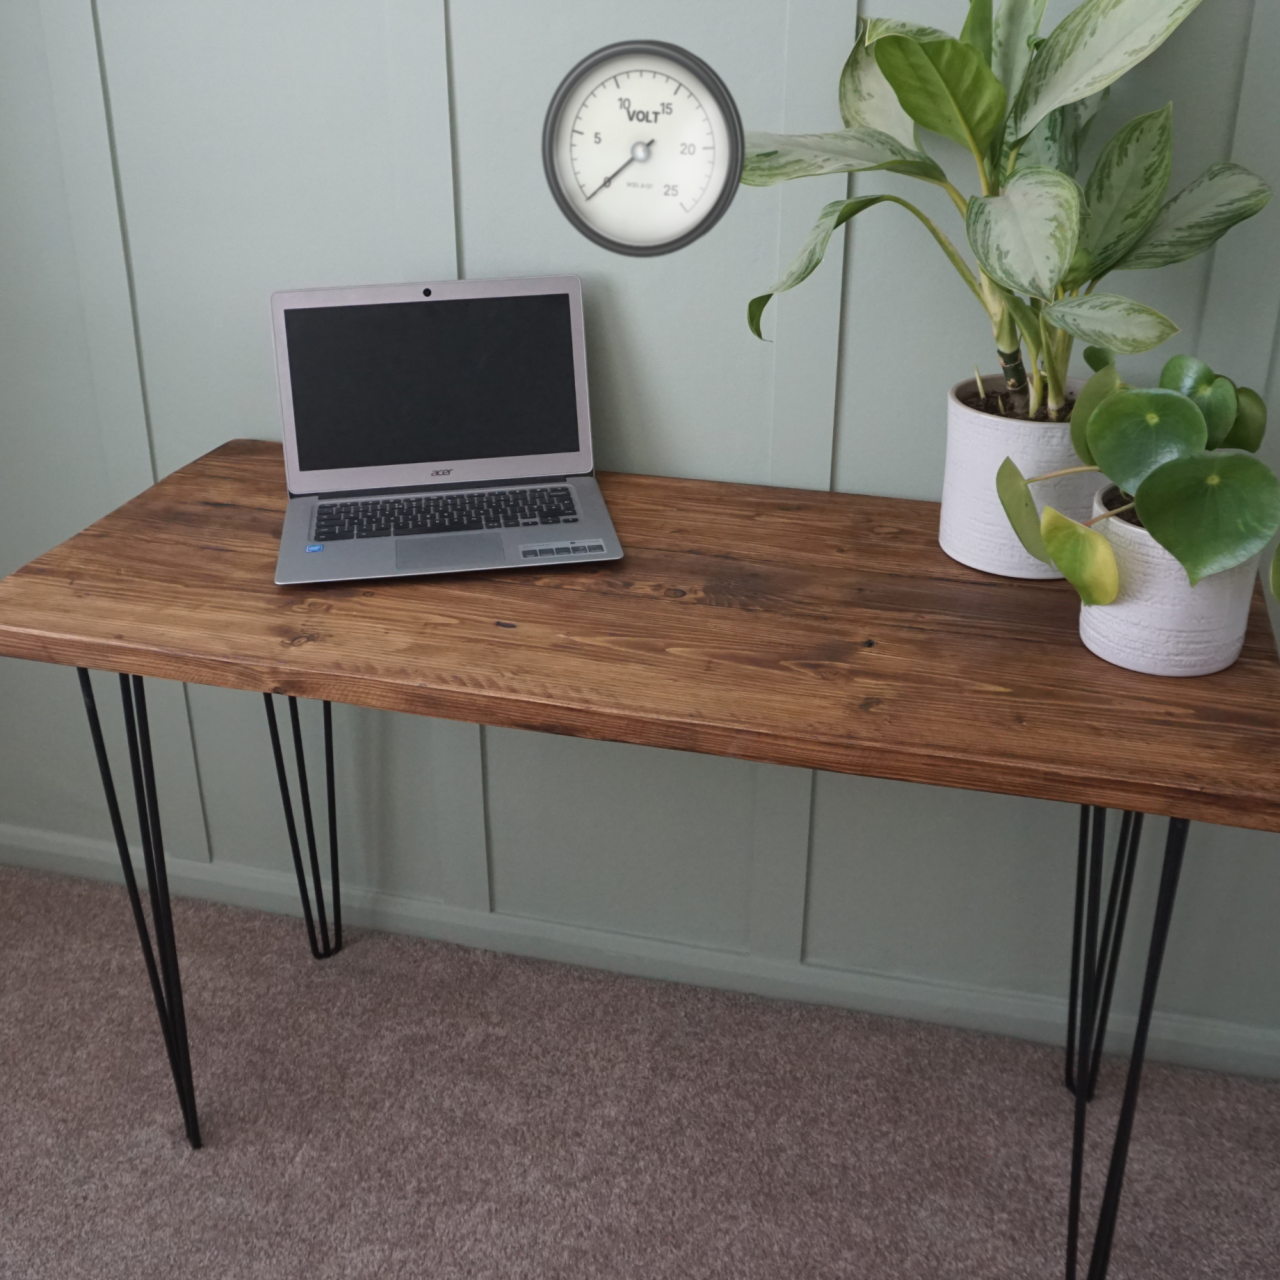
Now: 0
